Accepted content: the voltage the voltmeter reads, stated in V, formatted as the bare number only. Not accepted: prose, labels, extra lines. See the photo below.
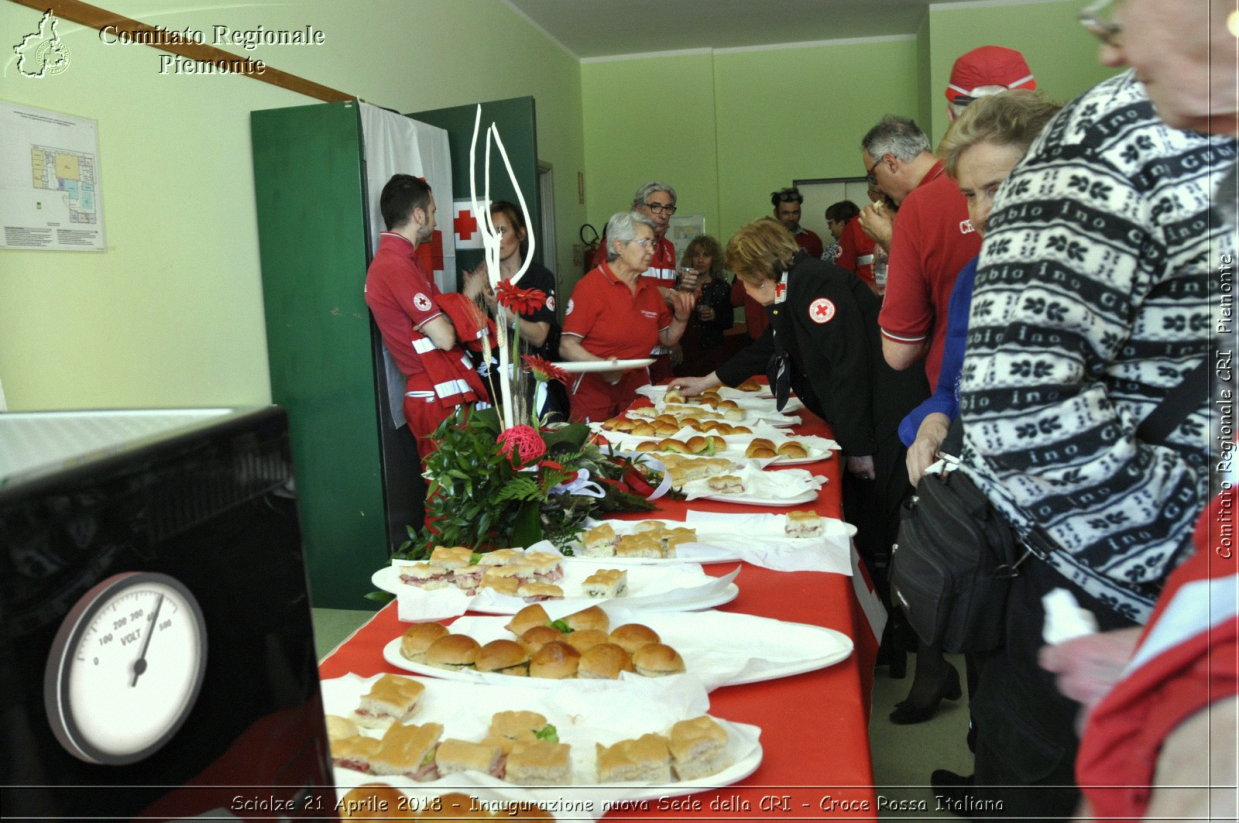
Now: 400
